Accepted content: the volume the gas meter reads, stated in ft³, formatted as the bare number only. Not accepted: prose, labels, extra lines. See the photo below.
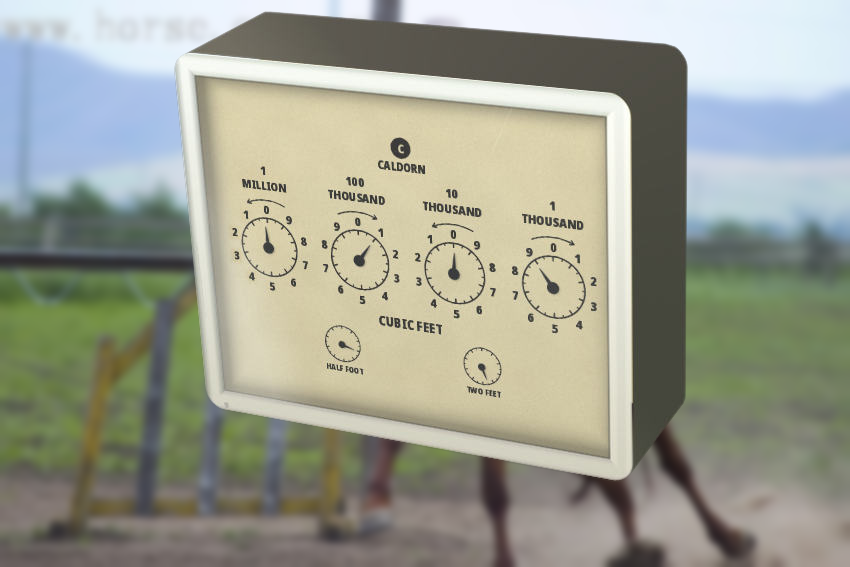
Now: 9900
